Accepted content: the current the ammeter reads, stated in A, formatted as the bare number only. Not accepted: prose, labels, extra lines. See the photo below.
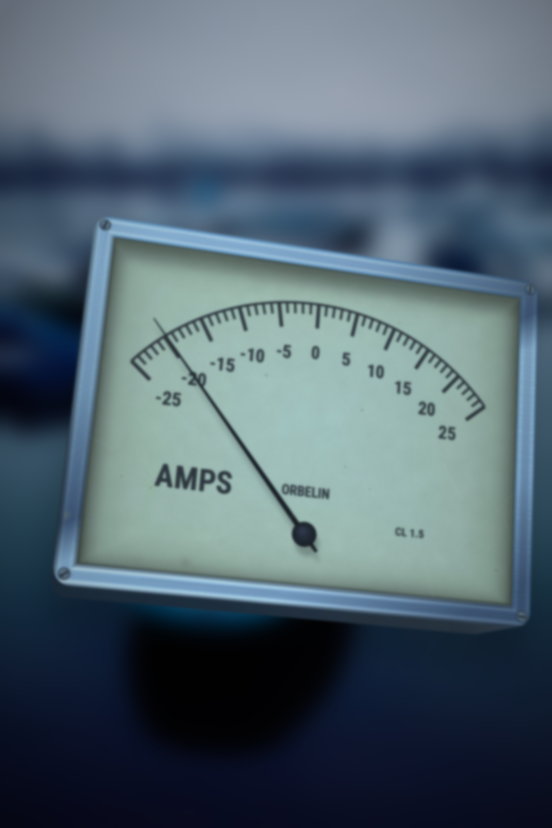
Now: -20
